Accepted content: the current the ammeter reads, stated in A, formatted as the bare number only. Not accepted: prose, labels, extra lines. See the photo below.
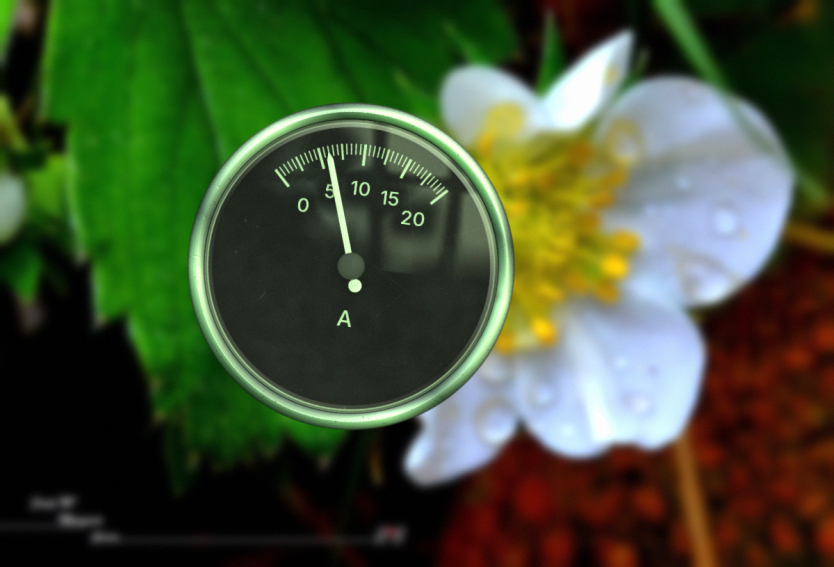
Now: 6
